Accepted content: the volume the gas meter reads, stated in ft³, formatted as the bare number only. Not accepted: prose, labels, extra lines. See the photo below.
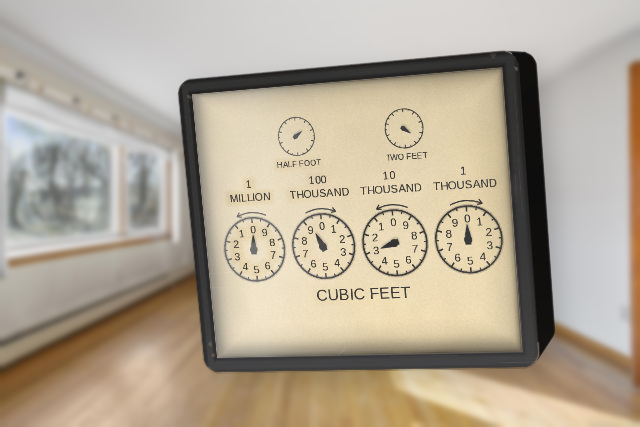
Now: 993000
